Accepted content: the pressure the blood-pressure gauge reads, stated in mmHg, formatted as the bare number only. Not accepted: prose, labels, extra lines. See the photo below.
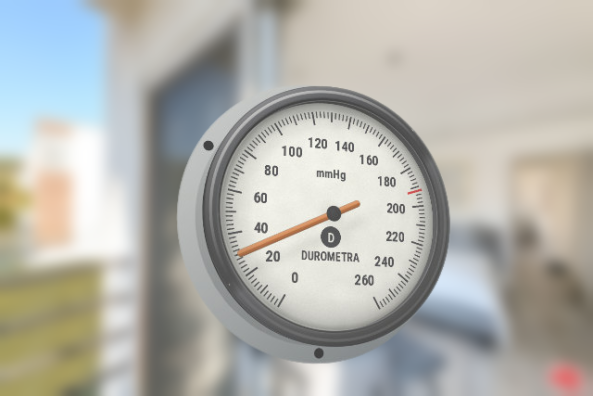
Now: 30
